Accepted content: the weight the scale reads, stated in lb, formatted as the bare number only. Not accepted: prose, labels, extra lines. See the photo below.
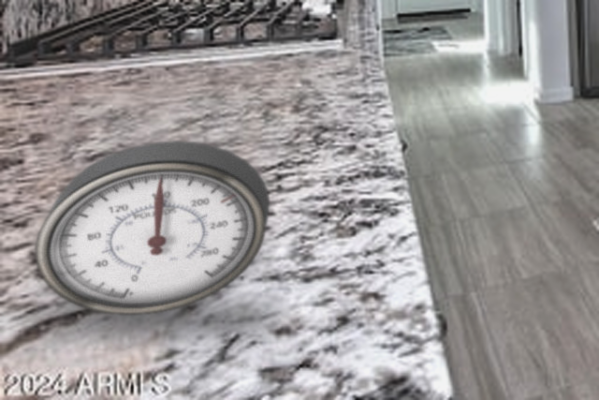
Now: 160
